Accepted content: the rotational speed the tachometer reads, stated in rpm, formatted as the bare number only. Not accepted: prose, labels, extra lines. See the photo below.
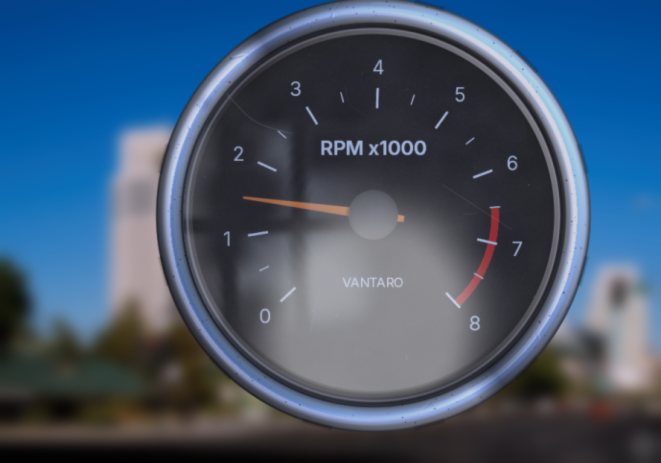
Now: 1500
